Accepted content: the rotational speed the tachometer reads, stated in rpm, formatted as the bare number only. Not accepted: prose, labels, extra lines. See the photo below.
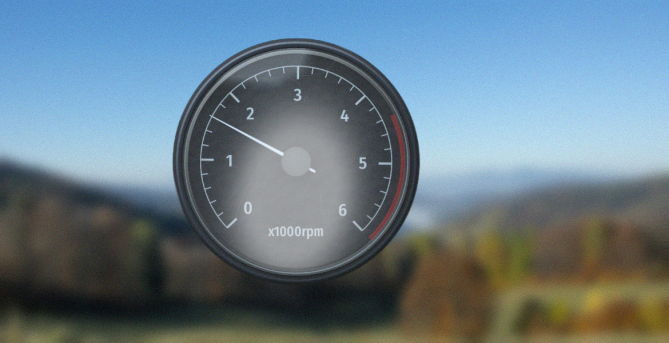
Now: 1600
